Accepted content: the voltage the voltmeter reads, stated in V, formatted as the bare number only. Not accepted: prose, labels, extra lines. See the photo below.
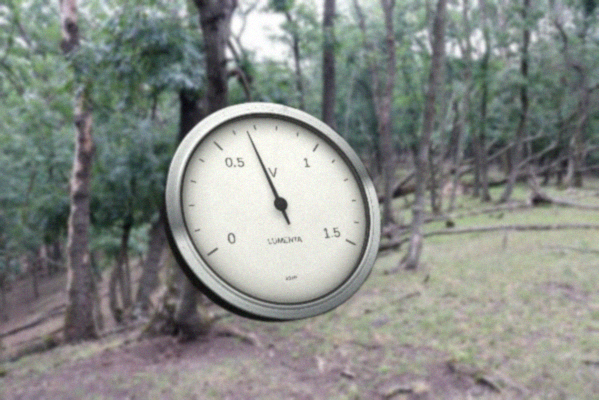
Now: 0.65
